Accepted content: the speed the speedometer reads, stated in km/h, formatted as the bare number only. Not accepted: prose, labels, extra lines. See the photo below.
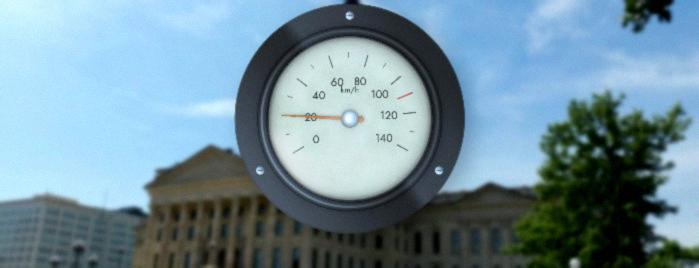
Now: 20
